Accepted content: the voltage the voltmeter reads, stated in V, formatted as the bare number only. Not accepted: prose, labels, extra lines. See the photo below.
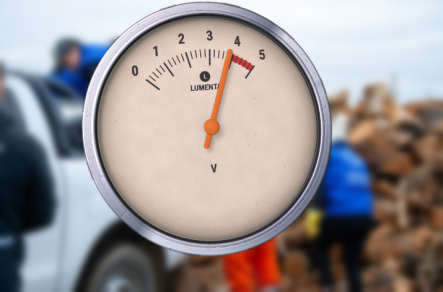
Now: 3.8
